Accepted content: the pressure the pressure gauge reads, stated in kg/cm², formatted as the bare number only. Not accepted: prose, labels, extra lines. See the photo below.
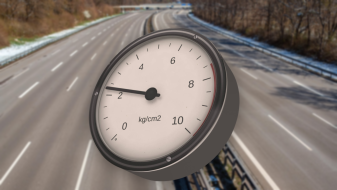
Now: 2.25
